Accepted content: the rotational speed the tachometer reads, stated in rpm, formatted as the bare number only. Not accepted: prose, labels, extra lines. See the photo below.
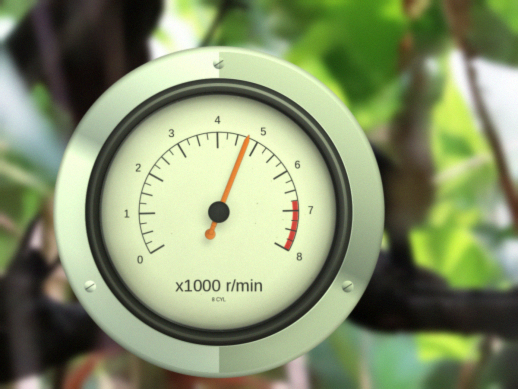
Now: 4750
